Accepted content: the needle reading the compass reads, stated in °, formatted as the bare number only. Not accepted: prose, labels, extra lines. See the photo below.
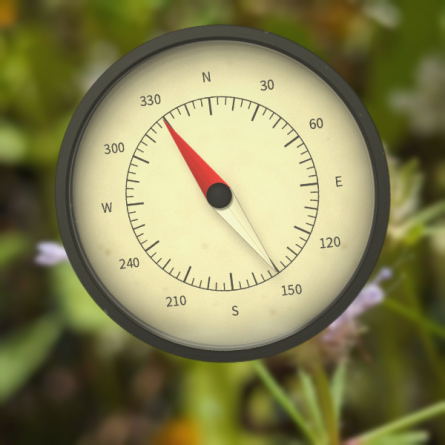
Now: 330
